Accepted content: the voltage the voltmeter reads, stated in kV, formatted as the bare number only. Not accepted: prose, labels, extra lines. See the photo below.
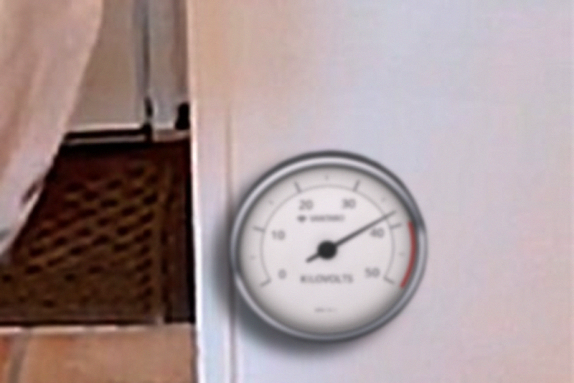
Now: 37.5
